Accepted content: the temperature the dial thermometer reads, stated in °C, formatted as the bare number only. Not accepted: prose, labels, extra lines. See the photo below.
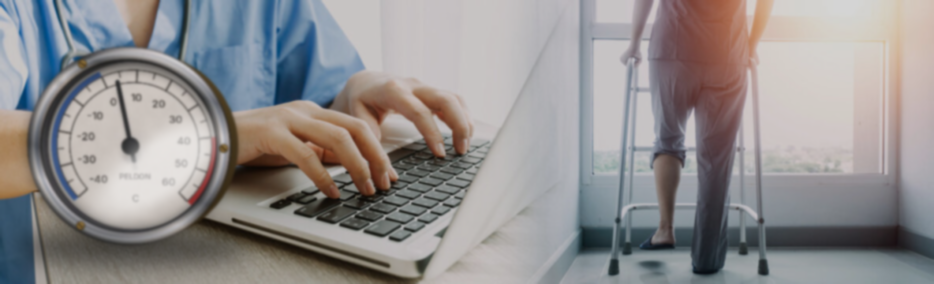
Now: 5
